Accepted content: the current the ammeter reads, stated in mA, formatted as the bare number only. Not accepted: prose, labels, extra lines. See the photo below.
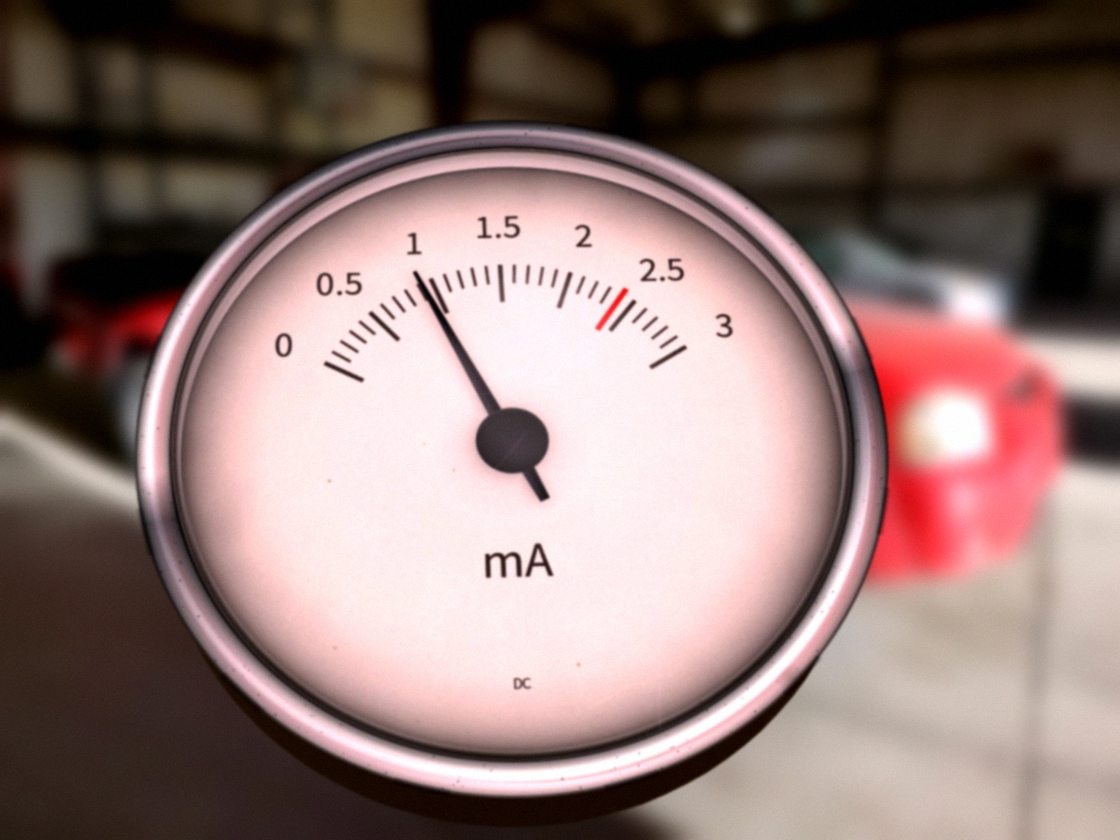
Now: 0.9
